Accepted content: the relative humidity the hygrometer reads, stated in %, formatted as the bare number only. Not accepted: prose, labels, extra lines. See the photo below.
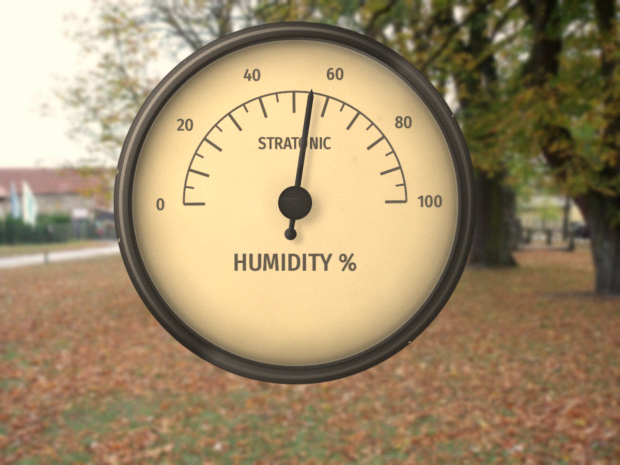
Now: 55
